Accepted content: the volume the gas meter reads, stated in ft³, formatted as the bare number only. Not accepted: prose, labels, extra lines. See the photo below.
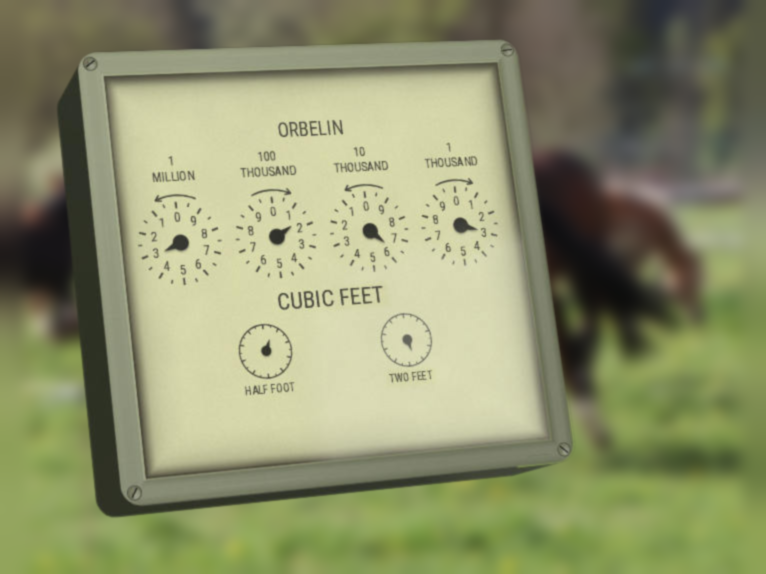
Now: 316300
